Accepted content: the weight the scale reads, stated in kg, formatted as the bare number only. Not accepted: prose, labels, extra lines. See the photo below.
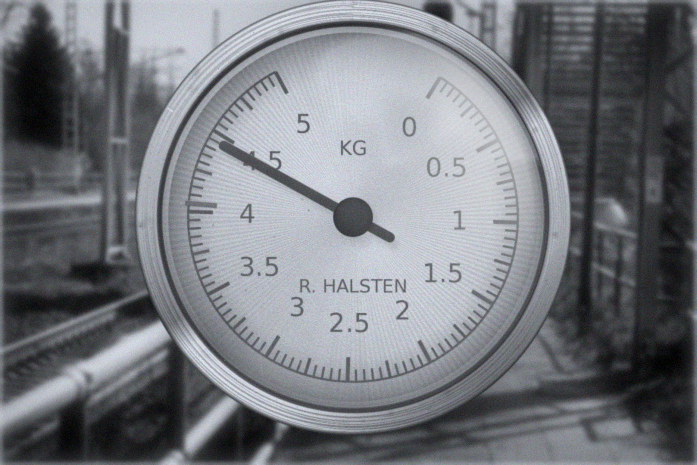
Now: 4.45
